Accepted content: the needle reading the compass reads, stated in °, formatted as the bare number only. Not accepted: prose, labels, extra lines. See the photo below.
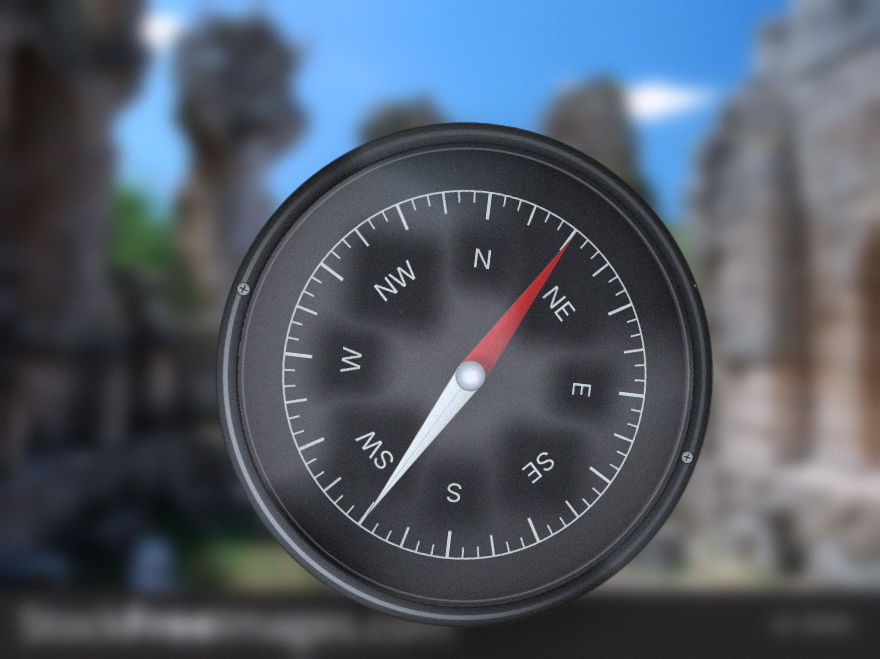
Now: 30
